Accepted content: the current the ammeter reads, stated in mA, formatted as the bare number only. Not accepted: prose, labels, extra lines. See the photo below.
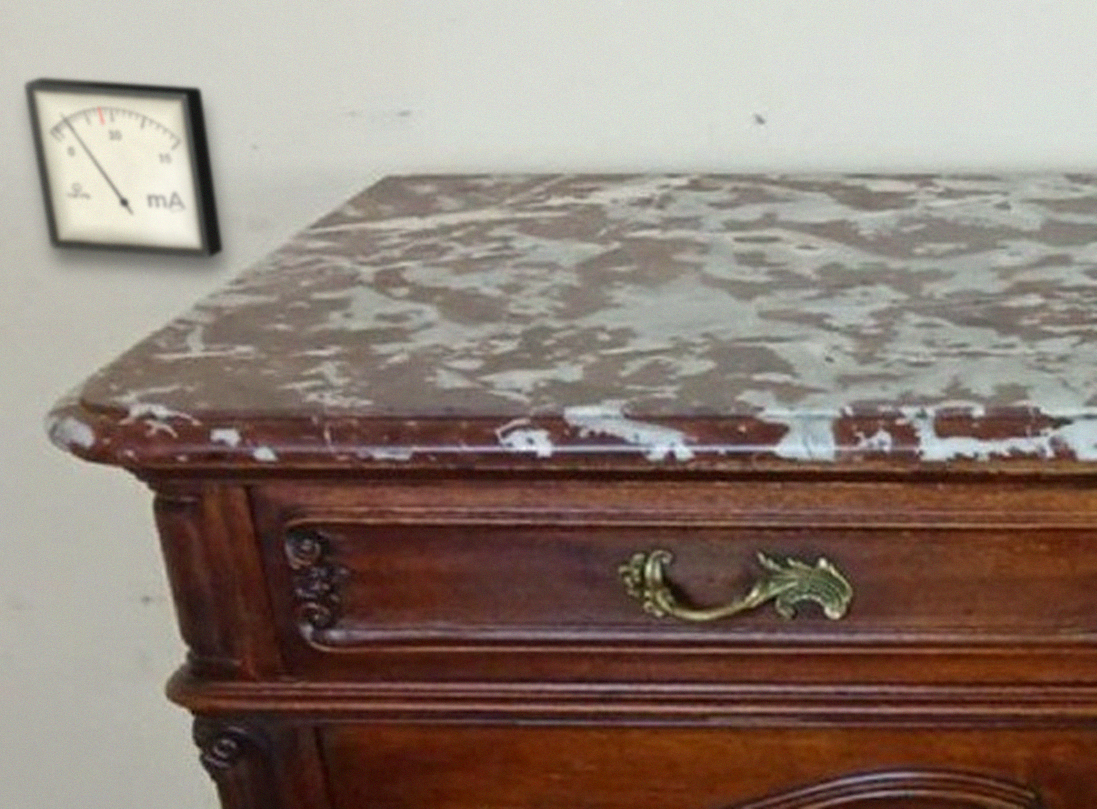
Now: 5
